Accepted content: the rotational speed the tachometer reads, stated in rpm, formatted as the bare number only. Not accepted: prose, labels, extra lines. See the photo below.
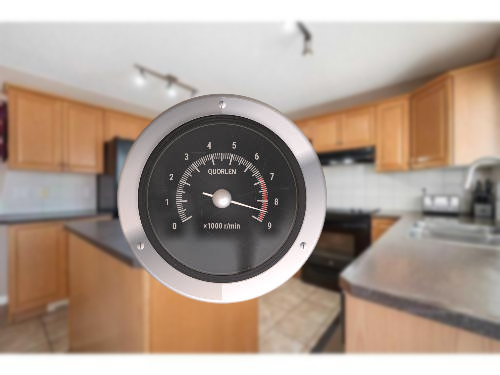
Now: 8500
